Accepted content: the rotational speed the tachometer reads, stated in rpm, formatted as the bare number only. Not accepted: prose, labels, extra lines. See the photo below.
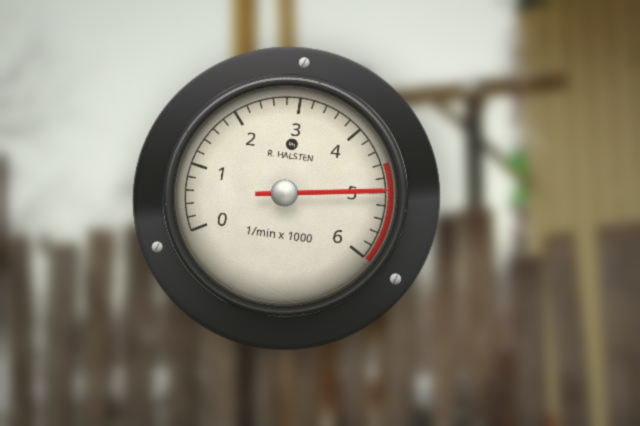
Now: 5000
